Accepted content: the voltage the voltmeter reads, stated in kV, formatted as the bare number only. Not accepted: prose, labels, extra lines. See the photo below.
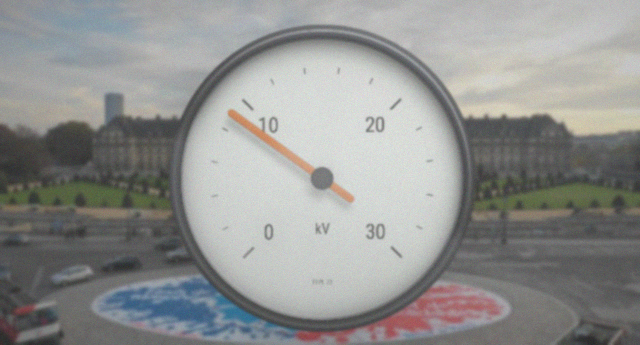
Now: 9
